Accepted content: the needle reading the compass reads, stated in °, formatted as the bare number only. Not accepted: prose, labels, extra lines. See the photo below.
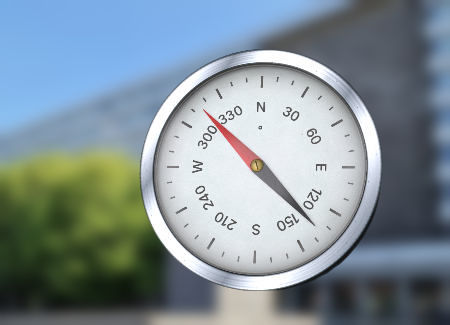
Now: 315
